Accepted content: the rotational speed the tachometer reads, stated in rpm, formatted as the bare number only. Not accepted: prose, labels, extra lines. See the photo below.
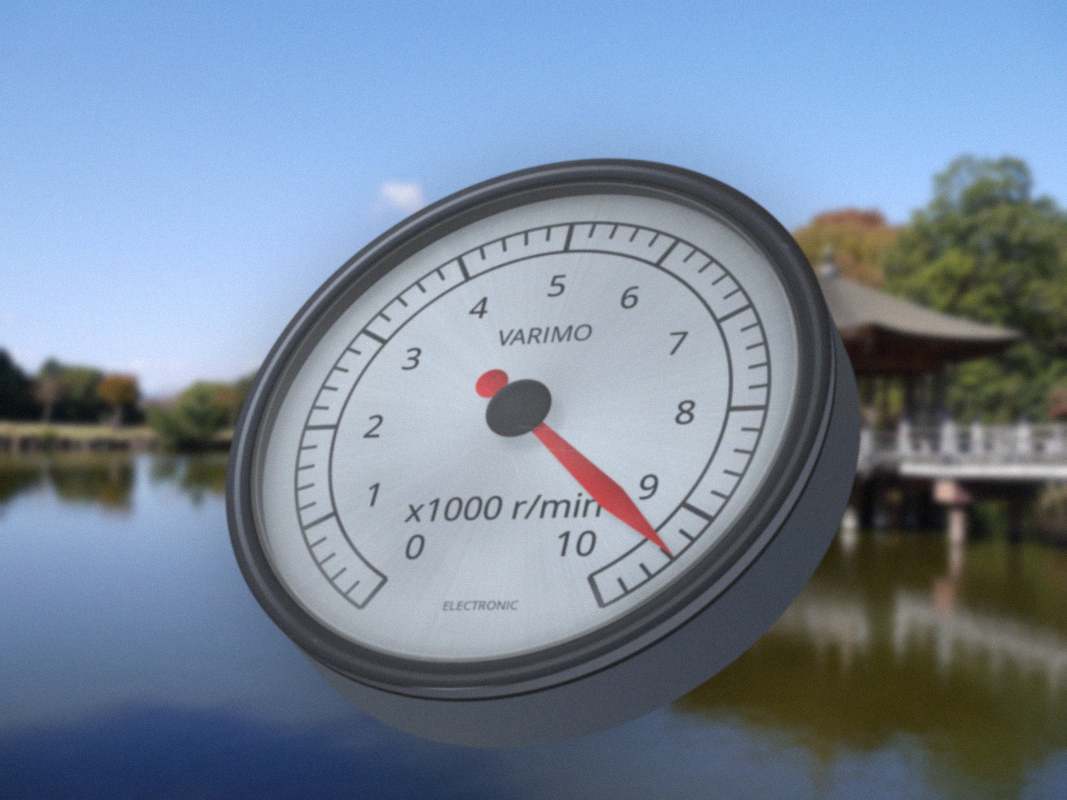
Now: 9400
